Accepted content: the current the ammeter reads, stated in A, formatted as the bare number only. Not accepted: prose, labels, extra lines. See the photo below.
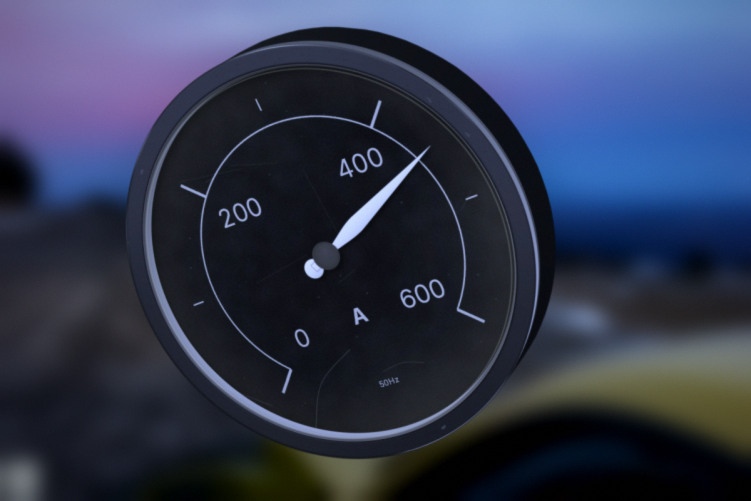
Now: 450
